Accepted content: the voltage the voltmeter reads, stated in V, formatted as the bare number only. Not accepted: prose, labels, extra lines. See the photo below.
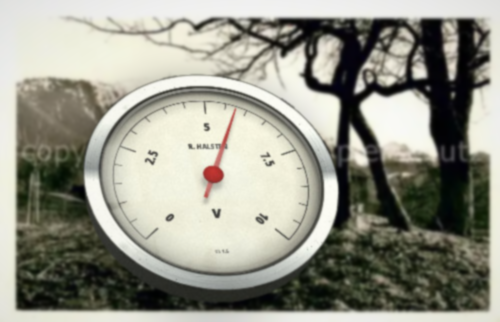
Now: 5.75
